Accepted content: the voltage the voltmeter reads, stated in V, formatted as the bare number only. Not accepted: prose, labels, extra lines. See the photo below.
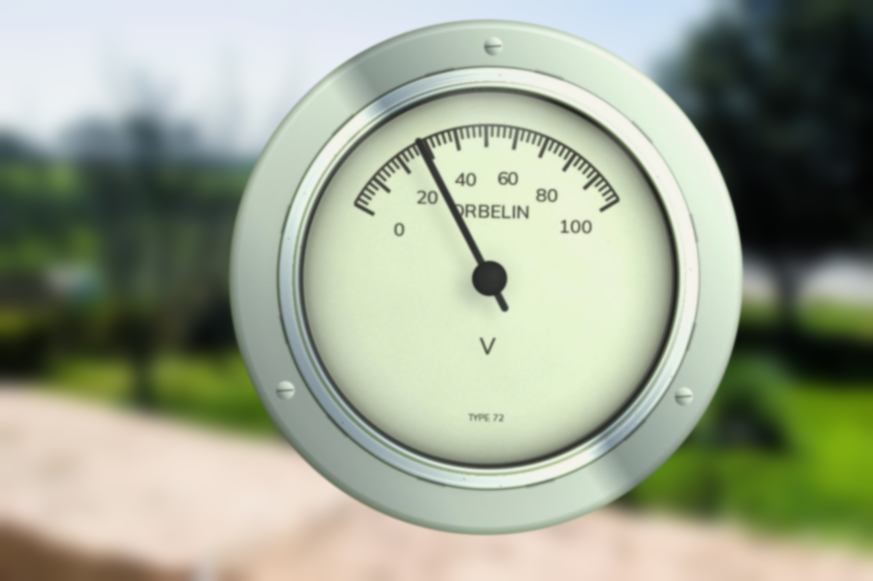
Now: 28
